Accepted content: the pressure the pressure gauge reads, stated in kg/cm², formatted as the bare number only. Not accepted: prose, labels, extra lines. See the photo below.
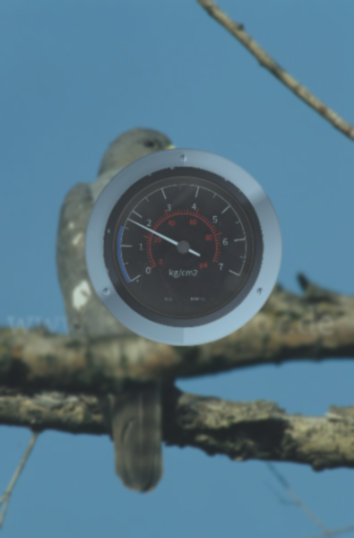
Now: 1.75
